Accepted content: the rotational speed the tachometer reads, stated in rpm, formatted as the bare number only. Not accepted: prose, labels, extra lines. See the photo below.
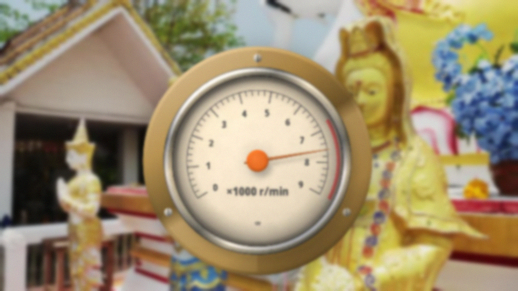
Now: 7600
